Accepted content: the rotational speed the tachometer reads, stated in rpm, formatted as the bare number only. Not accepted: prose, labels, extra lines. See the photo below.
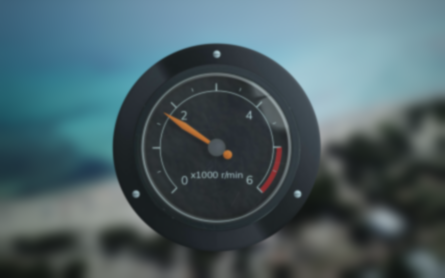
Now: 1750
